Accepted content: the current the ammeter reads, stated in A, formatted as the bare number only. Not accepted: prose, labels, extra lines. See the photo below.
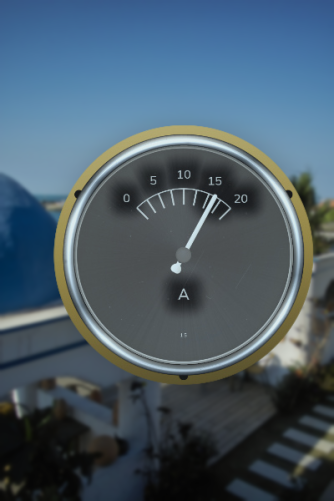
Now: 16.25
